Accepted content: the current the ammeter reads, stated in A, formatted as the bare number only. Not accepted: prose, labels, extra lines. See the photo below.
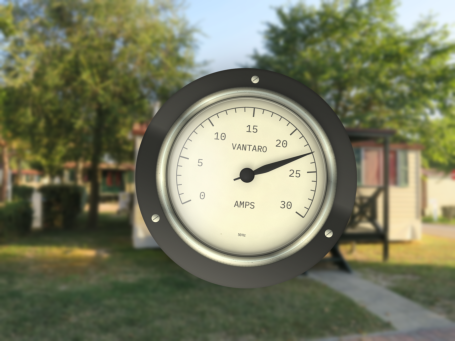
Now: 23
